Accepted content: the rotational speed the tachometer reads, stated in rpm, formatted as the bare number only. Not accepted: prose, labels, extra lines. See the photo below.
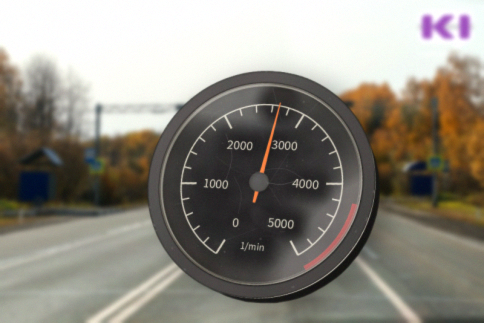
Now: 2700
